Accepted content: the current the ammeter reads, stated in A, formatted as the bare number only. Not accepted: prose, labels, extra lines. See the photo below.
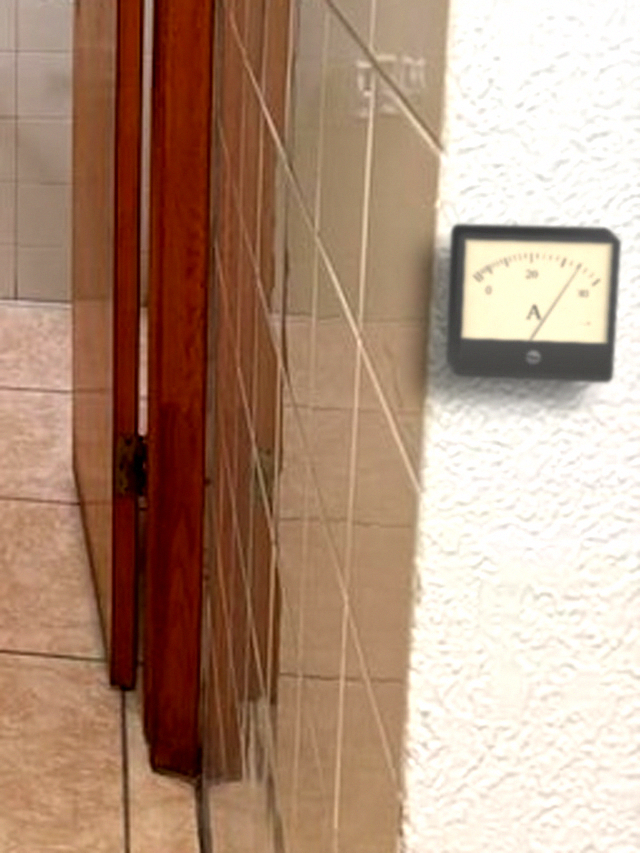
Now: 27
